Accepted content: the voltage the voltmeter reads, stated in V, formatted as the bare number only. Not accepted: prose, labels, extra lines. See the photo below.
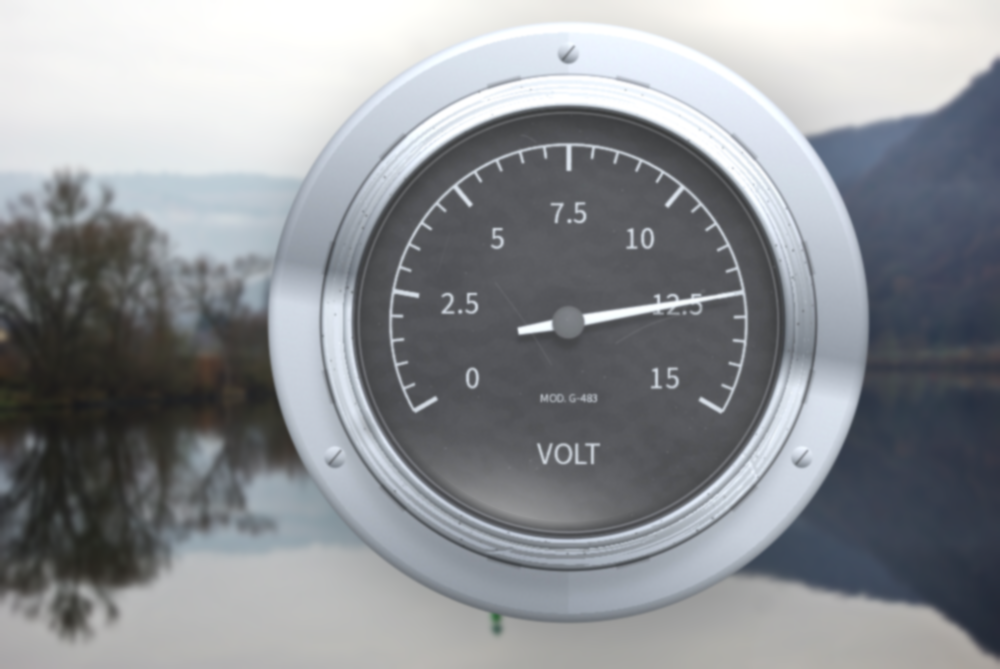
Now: 12.5
